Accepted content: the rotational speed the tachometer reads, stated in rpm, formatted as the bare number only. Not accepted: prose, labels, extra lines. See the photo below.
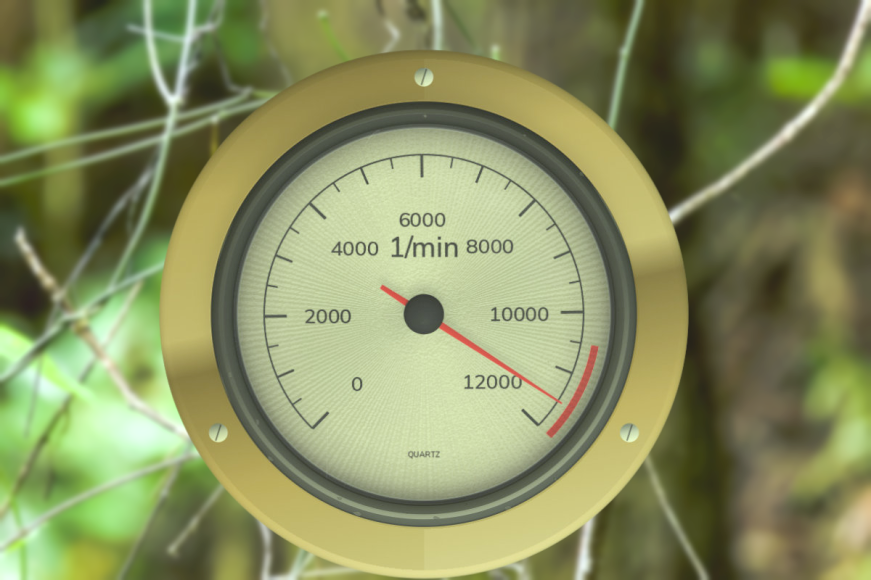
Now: 11500
